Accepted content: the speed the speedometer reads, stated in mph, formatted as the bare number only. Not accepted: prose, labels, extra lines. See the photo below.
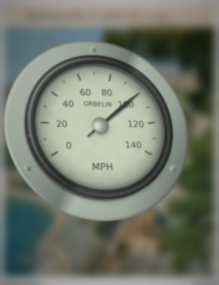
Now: 100
